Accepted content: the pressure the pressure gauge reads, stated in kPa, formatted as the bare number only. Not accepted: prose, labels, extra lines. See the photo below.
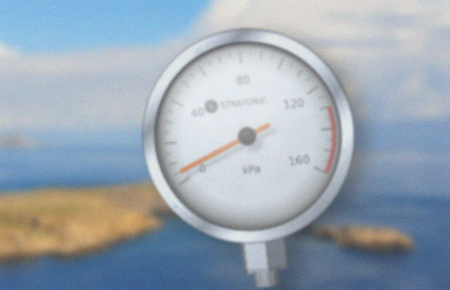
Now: 5
